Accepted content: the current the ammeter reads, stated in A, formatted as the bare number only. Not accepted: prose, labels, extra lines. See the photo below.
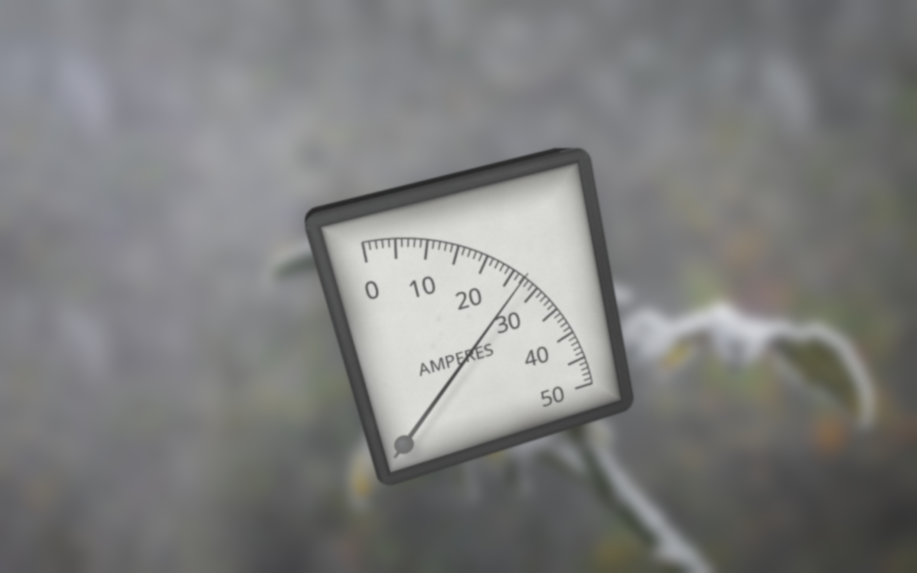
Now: 27
